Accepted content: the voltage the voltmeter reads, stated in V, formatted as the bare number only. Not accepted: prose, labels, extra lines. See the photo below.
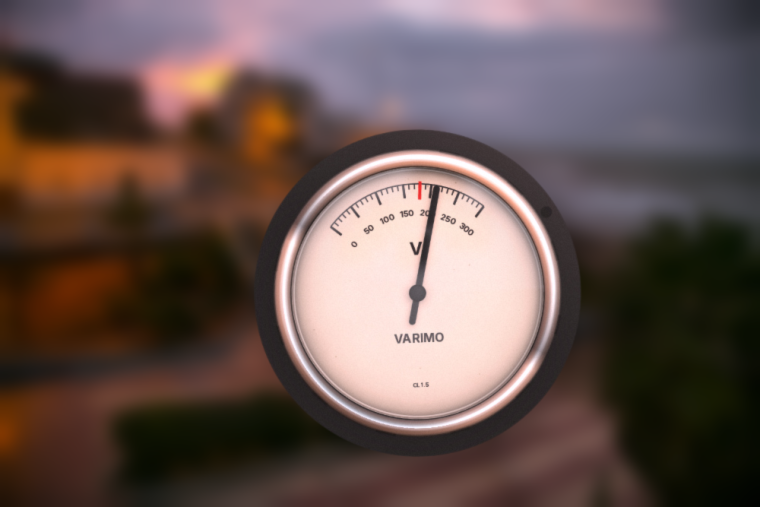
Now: 210
